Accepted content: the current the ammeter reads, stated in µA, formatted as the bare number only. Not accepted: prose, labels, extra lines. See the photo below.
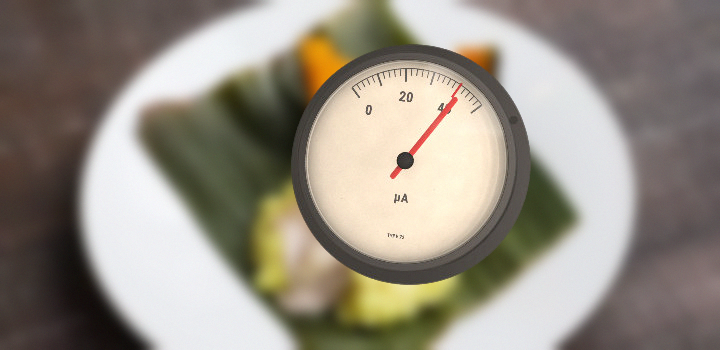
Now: 42
